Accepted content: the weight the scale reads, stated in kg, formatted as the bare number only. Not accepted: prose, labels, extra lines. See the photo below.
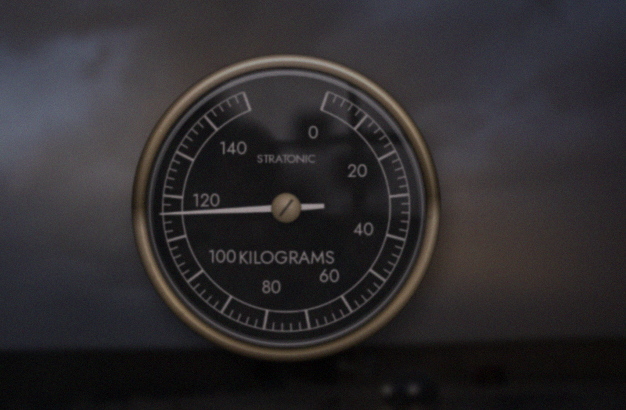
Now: 116
